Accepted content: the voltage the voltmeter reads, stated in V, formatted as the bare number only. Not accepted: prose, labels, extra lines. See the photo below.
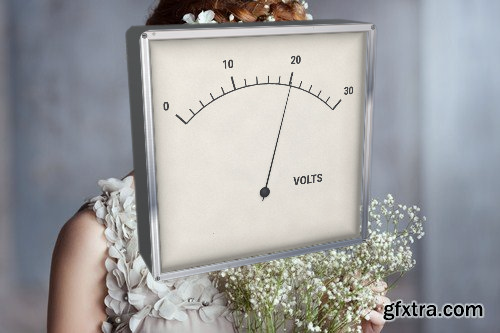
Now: 20
